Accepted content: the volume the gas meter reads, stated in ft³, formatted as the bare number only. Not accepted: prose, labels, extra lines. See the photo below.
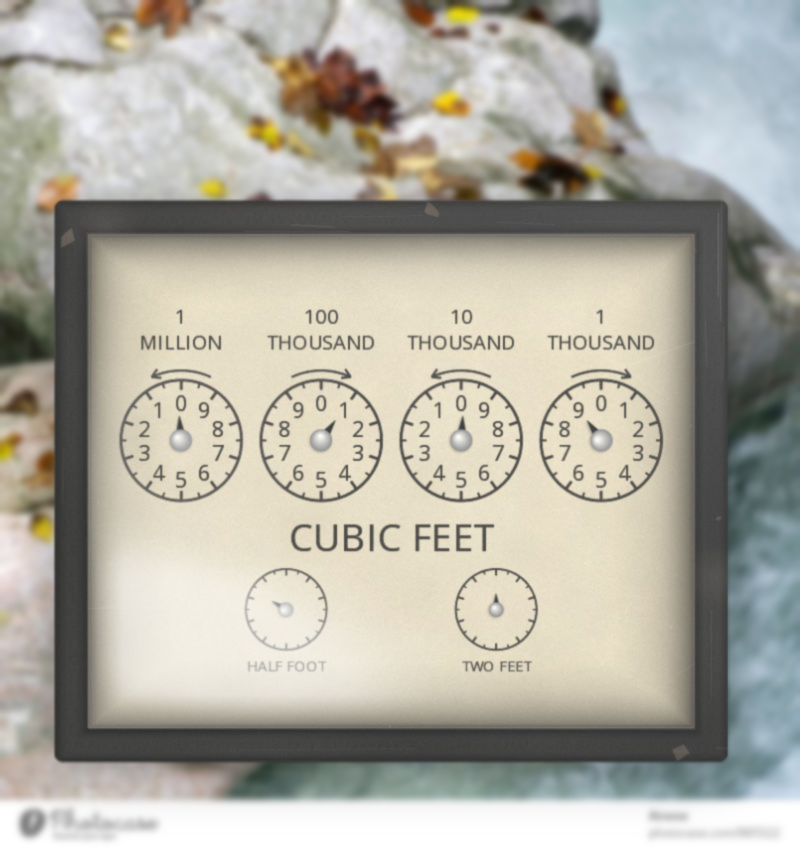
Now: 9900
